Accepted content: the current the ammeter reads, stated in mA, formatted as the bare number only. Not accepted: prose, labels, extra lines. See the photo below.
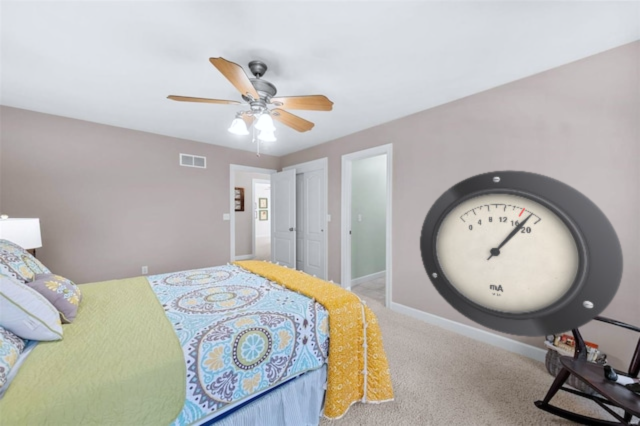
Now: 18
